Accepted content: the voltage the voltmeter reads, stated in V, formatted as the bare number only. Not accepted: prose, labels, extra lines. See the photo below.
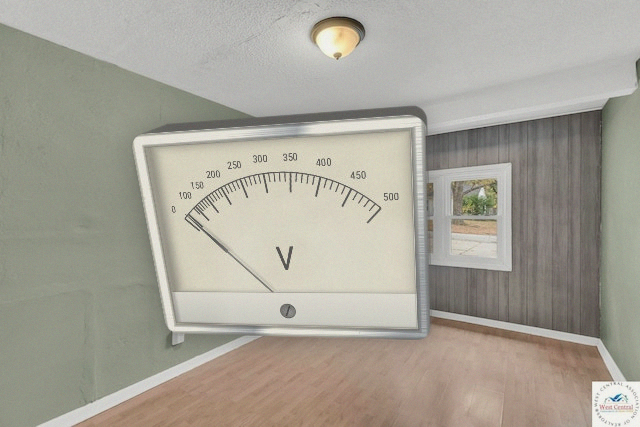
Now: 50
